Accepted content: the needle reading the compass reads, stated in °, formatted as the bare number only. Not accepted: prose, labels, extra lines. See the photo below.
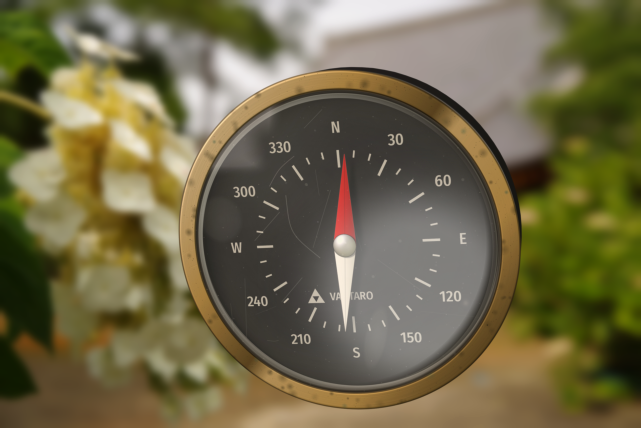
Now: 5
